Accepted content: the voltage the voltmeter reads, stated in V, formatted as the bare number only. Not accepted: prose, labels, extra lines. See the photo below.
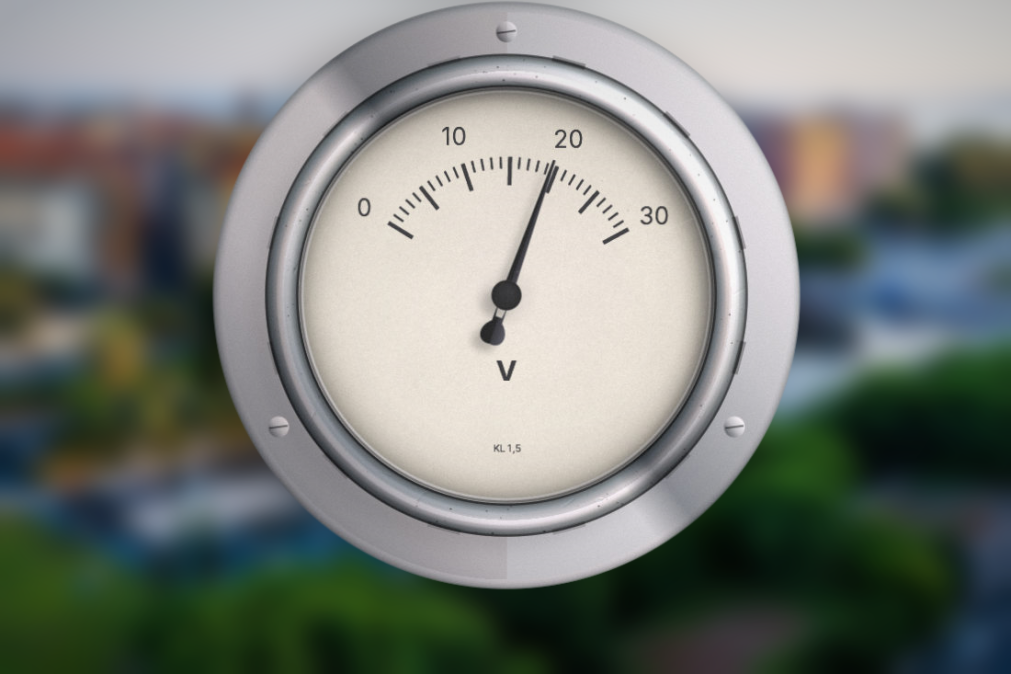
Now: 19.5
